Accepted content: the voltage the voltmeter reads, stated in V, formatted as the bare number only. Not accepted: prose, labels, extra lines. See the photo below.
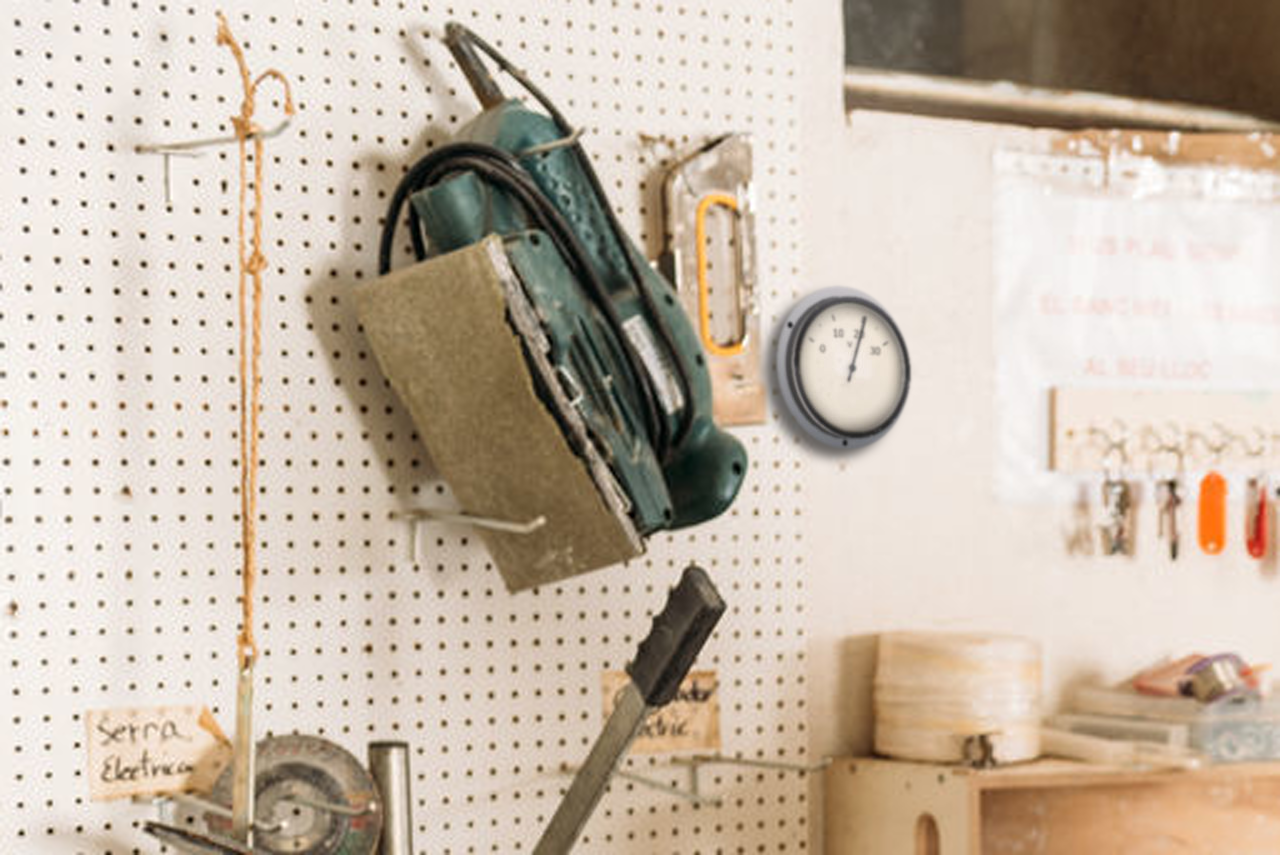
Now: 20
